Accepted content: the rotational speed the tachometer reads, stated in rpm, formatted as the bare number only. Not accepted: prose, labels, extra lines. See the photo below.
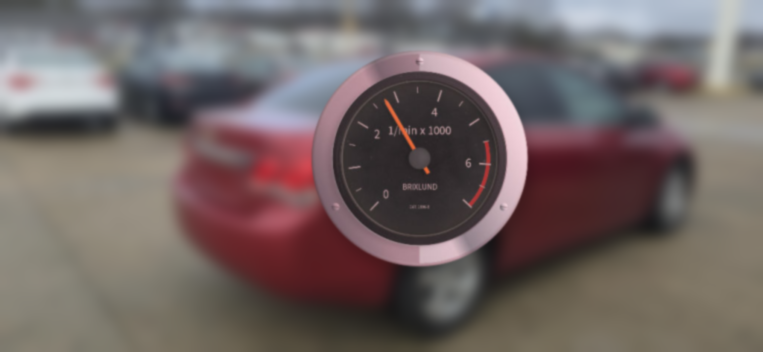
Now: 2750
